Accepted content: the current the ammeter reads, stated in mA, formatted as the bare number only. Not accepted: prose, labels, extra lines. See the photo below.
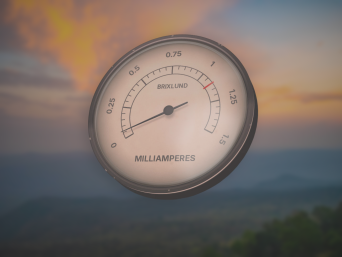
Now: 0.05
